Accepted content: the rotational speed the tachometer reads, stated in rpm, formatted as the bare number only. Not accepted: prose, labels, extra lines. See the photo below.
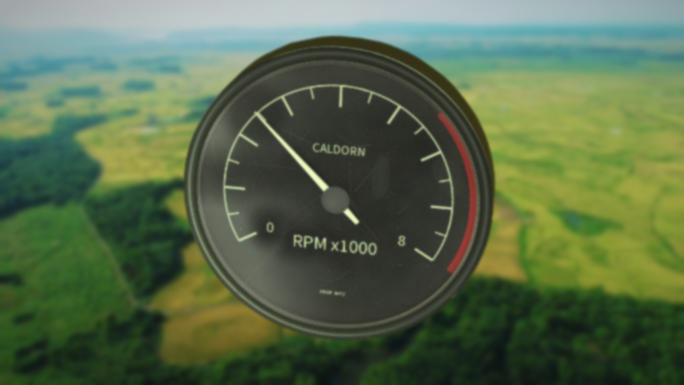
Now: 2500
